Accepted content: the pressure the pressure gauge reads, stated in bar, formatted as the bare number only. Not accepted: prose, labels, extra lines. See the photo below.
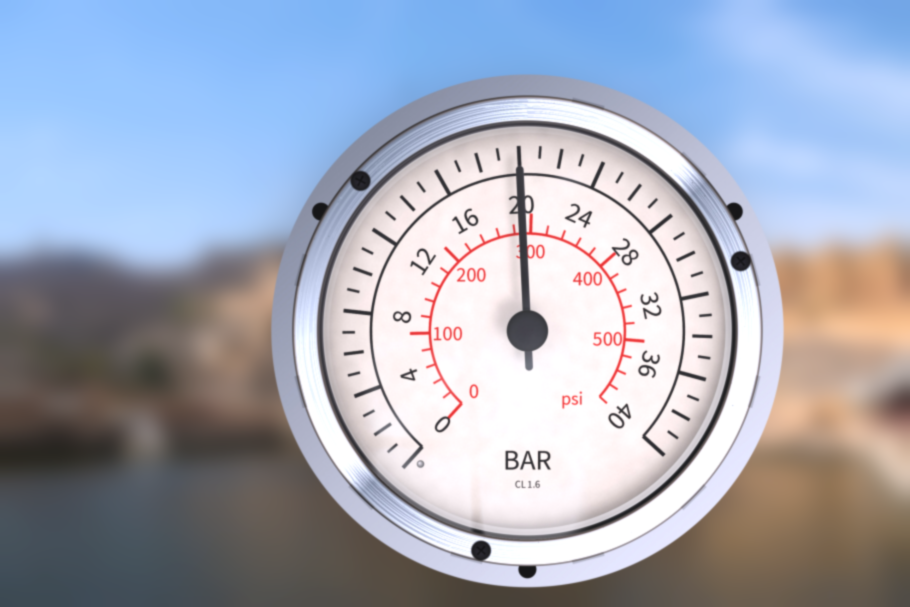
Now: 20
